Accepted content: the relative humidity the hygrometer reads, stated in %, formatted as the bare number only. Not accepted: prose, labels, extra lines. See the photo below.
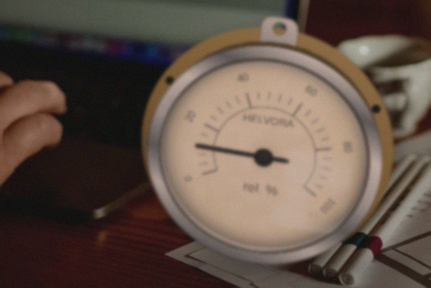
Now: 12
